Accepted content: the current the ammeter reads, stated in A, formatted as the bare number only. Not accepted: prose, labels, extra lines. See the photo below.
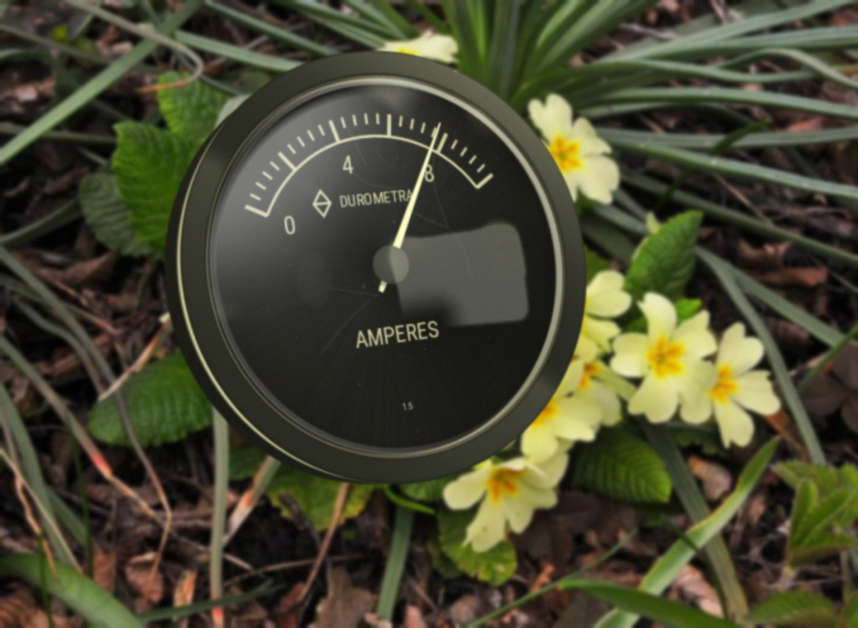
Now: 7.6
